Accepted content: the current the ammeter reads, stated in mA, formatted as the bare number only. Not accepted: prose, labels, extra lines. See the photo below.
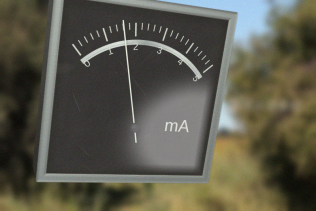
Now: 1.6
